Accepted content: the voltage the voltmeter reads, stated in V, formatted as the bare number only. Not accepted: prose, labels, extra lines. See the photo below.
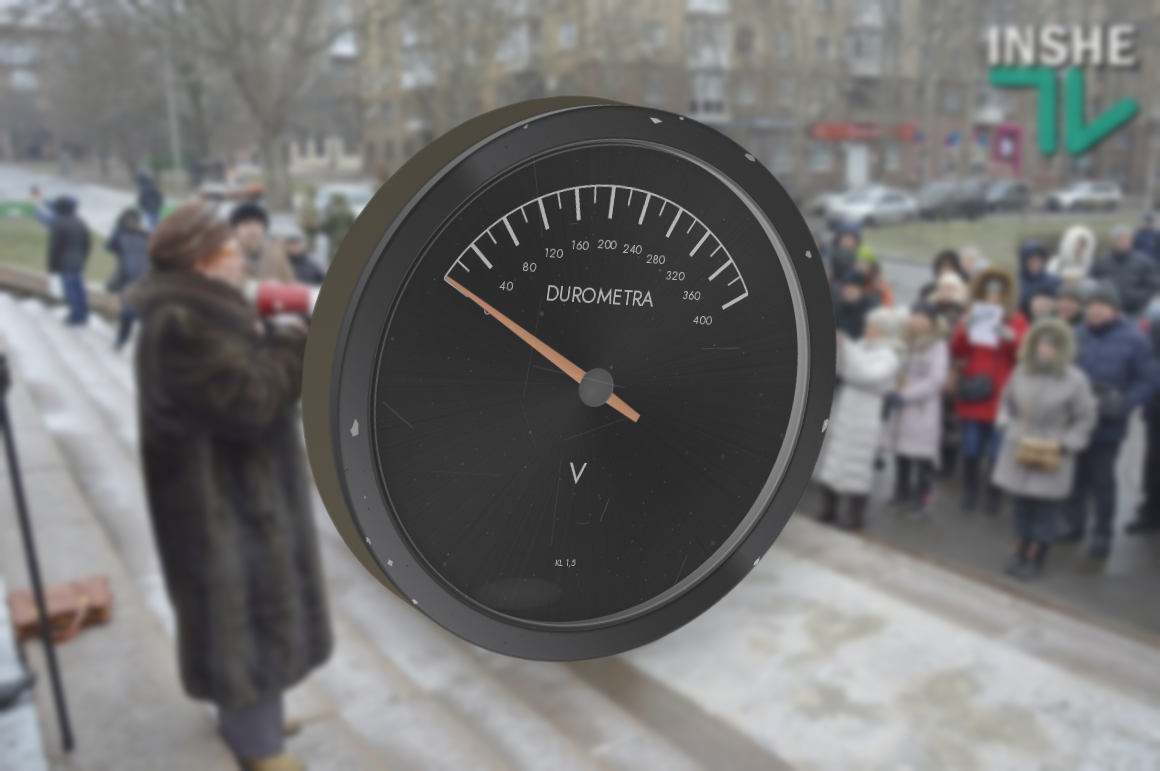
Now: 0
